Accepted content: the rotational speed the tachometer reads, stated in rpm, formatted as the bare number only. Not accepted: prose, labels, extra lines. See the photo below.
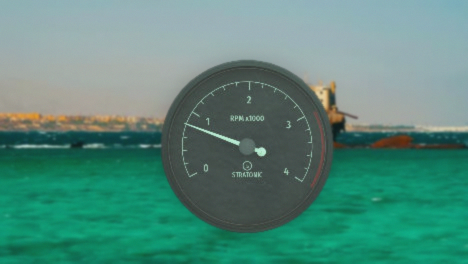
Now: 800
